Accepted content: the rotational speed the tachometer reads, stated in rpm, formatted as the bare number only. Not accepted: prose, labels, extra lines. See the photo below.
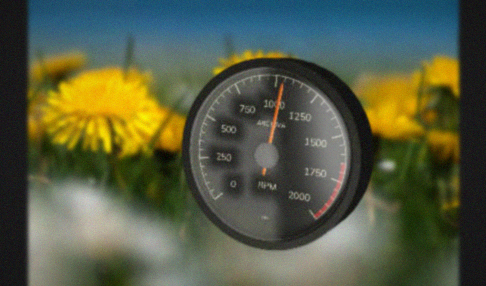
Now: 1050
